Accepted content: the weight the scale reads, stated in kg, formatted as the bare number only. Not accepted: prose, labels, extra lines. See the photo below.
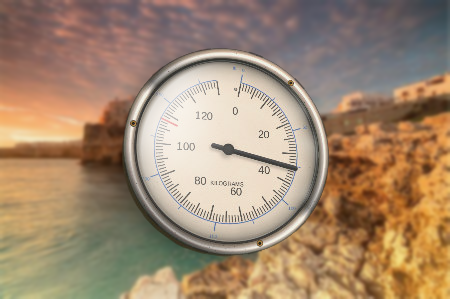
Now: 35
